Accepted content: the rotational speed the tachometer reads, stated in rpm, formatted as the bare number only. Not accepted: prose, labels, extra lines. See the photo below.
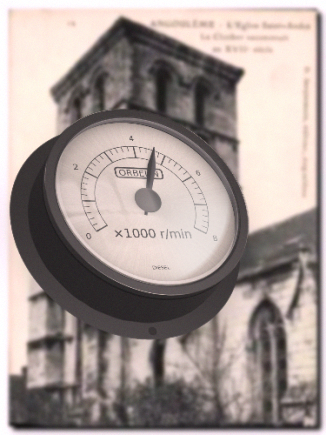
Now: 4600
